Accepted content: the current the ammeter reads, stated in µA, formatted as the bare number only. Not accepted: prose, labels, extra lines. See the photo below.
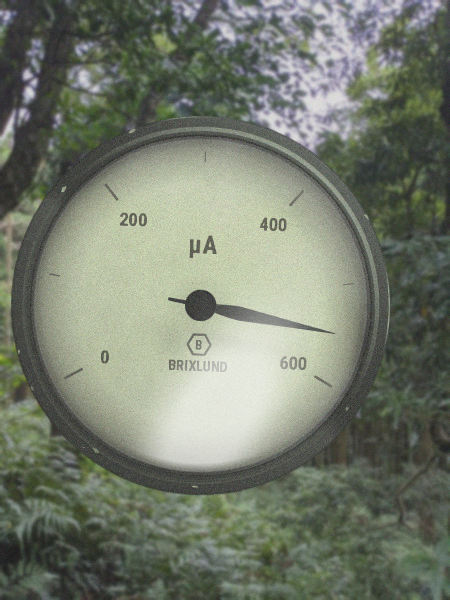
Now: 550
